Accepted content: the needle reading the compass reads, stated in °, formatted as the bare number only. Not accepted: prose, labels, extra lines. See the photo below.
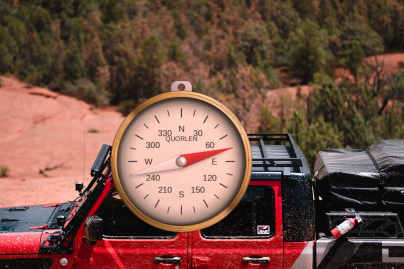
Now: 75
